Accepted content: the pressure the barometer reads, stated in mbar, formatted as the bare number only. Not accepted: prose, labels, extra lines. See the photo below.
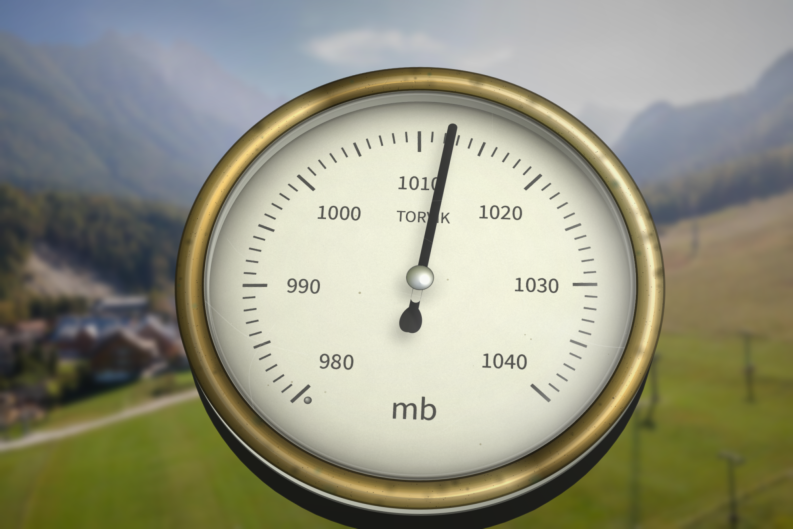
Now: 1012.5
